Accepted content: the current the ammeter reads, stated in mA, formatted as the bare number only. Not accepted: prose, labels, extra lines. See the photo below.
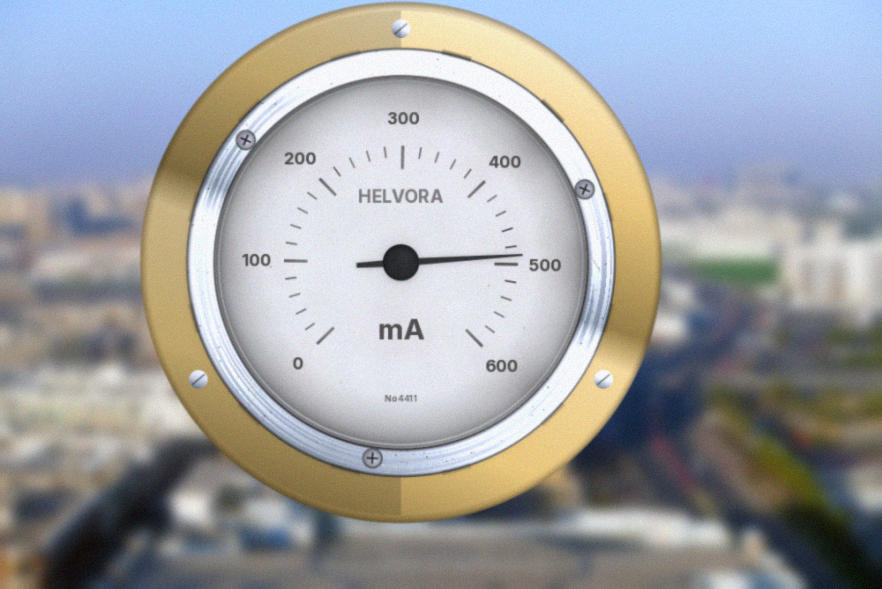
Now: 490
